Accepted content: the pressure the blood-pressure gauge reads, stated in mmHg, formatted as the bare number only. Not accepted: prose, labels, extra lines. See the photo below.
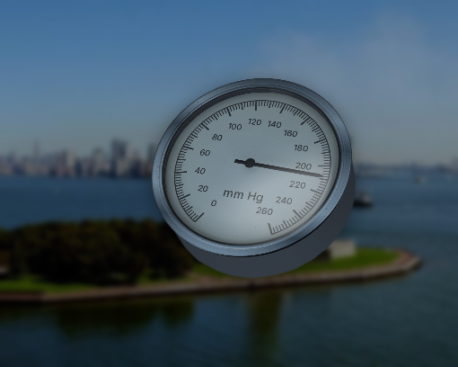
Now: 210
